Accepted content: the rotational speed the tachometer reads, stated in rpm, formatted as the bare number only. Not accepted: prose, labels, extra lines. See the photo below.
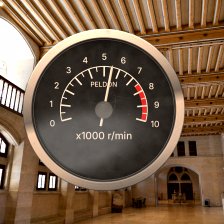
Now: 5500
